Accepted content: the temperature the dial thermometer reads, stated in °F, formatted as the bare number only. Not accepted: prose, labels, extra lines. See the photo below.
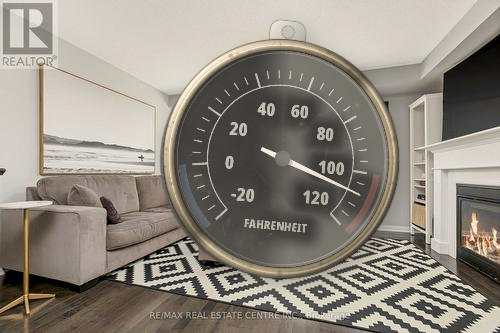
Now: 108
